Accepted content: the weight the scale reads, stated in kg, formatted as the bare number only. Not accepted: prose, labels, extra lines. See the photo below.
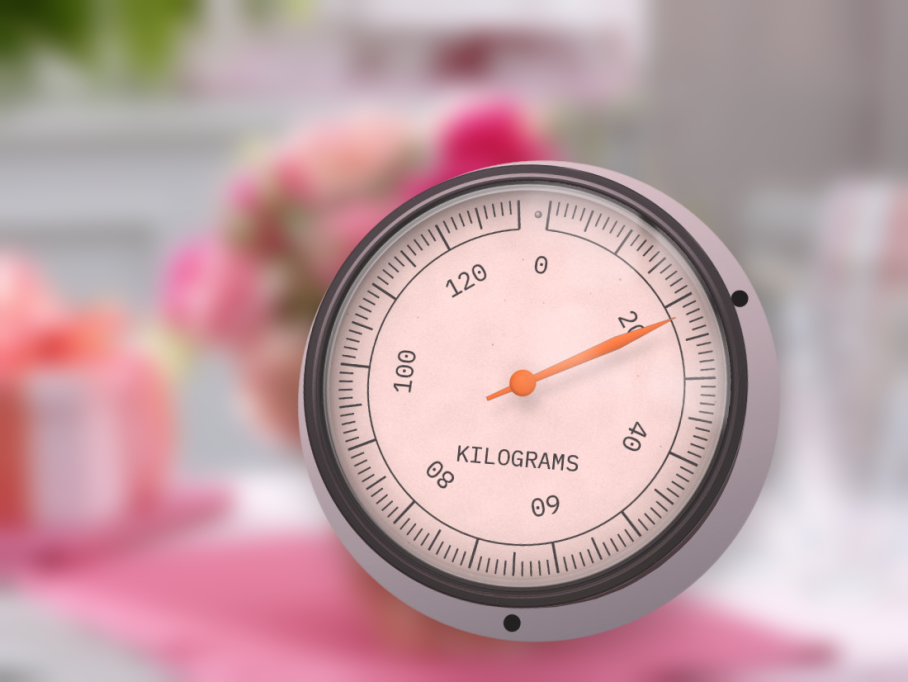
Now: 22
